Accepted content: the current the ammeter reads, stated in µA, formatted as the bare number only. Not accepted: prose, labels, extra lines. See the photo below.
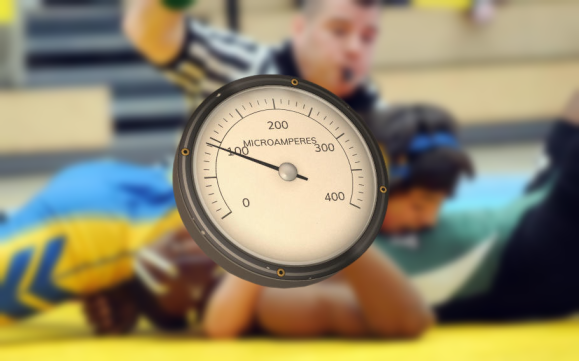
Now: 90
